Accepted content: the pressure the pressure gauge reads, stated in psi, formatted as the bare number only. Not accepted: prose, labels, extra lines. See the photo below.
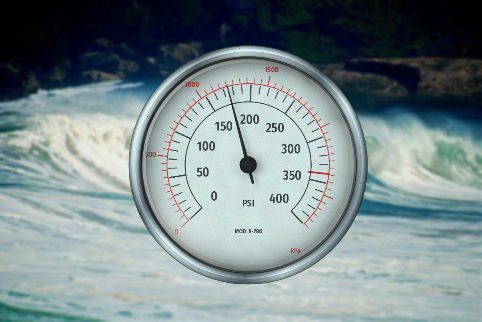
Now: 175
